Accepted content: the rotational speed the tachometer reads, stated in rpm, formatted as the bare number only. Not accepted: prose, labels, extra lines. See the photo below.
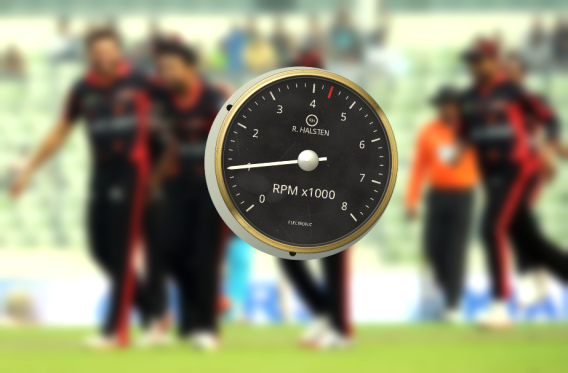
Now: 1000
